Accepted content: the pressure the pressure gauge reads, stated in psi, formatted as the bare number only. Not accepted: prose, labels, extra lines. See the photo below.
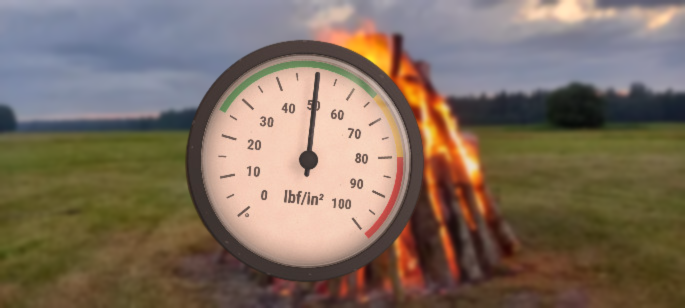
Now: 50
